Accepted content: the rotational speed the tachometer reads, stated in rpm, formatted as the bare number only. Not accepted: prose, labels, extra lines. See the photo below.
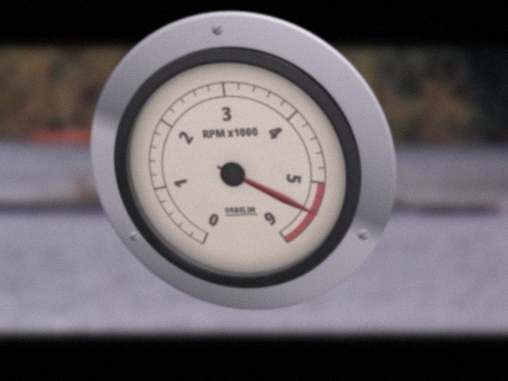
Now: 5400
